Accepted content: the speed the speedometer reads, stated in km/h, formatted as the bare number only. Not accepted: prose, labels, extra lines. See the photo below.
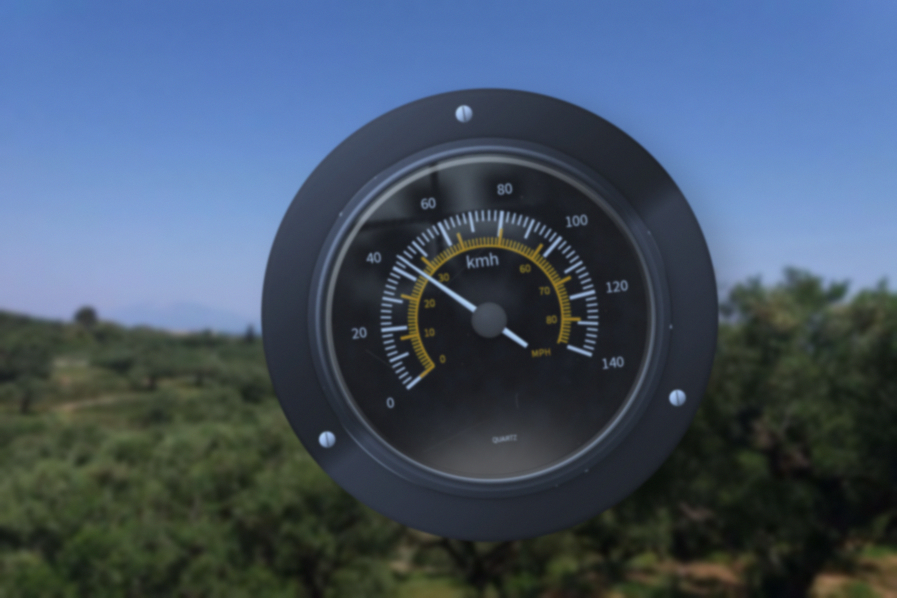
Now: 44
